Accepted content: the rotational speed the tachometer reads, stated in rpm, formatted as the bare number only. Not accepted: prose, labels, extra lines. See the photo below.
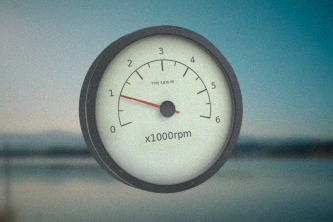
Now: 1000
